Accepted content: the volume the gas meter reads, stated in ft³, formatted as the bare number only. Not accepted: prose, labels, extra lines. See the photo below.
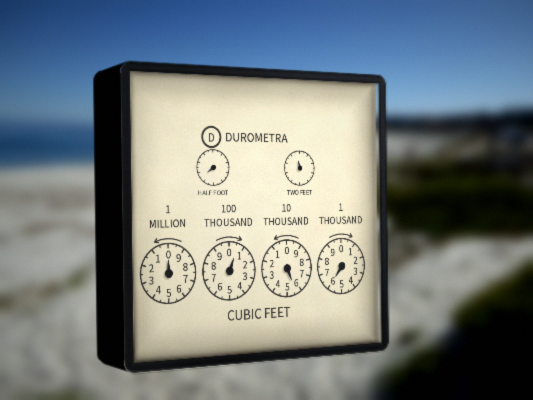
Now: 5600
